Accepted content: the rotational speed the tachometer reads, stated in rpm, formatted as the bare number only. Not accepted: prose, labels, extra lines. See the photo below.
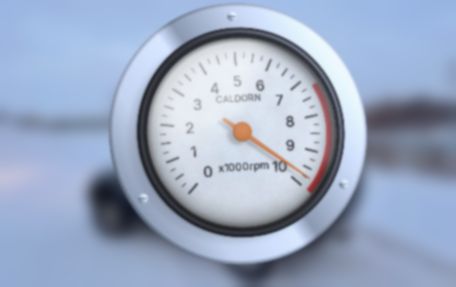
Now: 9750
